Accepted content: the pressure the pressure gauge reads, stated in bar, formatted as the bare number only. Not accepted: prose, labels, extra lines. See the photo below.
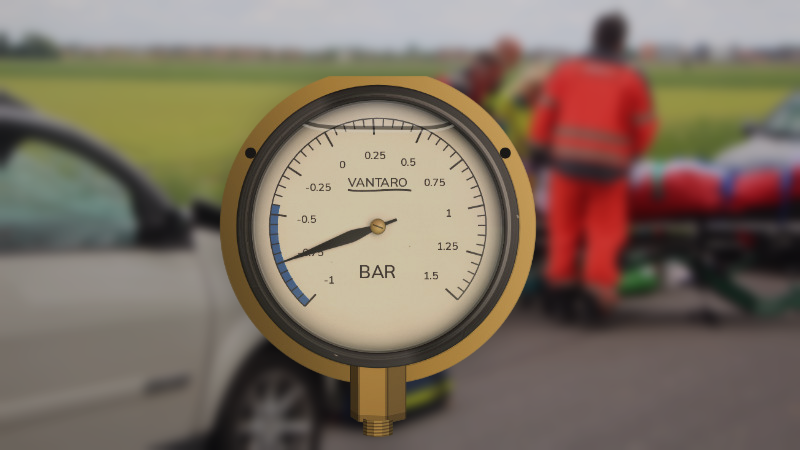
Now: -0.75
